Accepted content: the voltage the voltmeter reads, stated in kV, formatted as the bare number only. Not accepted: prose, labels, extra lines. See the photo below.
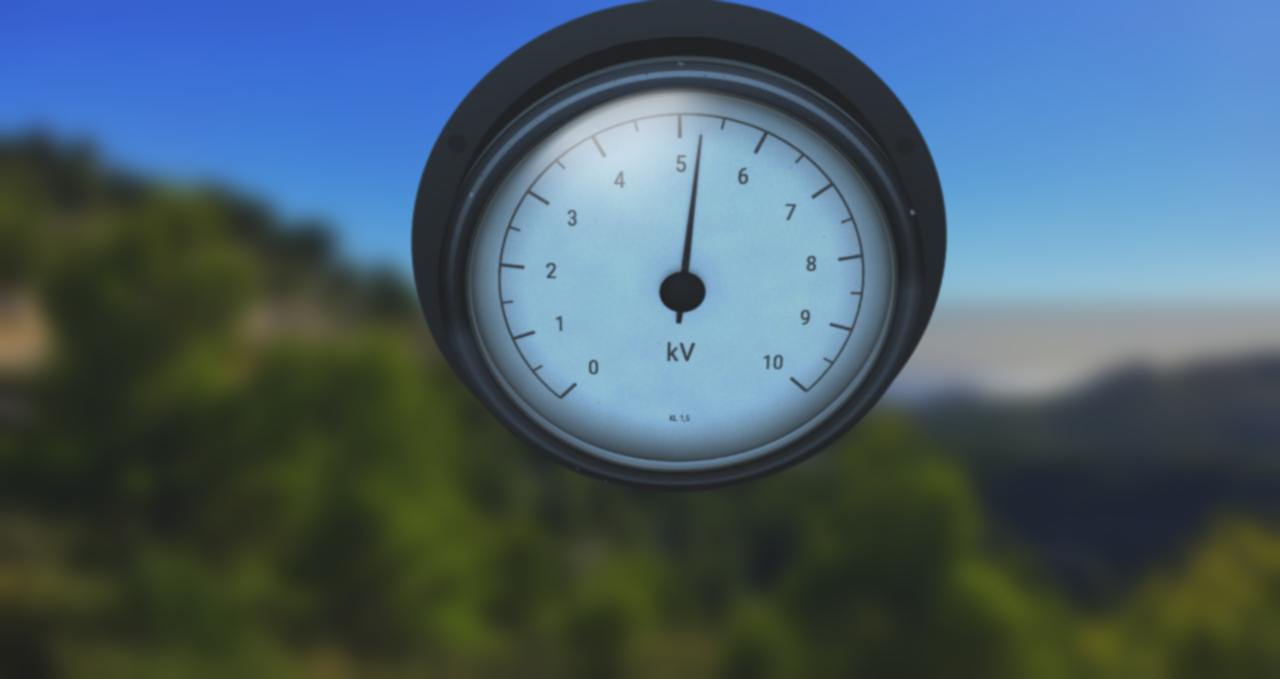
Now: 5.25
